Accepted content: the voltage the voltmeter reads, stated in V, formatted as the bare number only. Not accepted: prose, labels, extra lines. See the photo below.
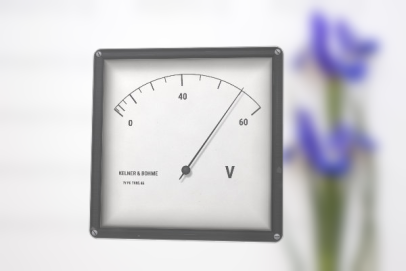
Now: 55
